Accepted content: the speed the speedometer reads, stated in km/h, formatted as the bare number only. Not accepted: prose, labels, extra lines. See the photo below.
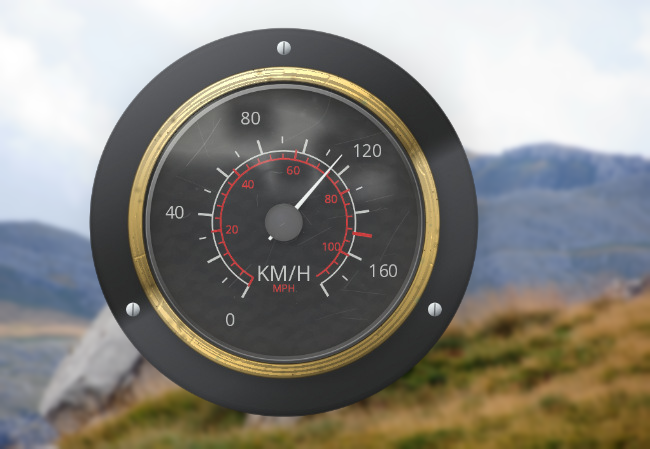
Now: 115
